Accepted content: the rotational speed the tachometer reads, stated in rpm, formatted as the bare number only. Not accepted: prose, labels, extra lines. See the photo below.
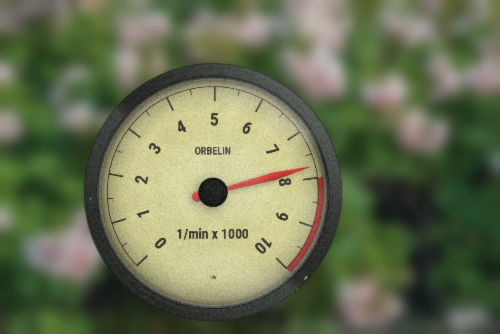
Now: 7750
